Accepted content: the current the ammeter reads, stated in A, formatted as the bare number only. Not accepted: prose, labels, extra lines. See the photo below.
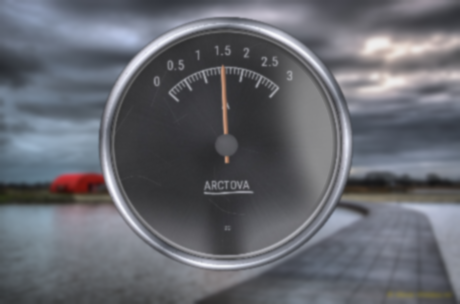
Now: 1.5
